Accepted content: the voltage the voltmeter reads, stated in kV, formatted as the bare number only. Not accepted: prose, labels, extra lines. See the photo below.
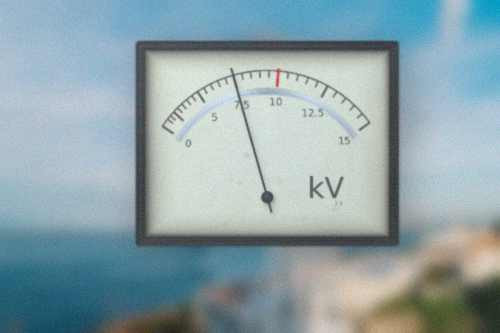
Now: 7.5
